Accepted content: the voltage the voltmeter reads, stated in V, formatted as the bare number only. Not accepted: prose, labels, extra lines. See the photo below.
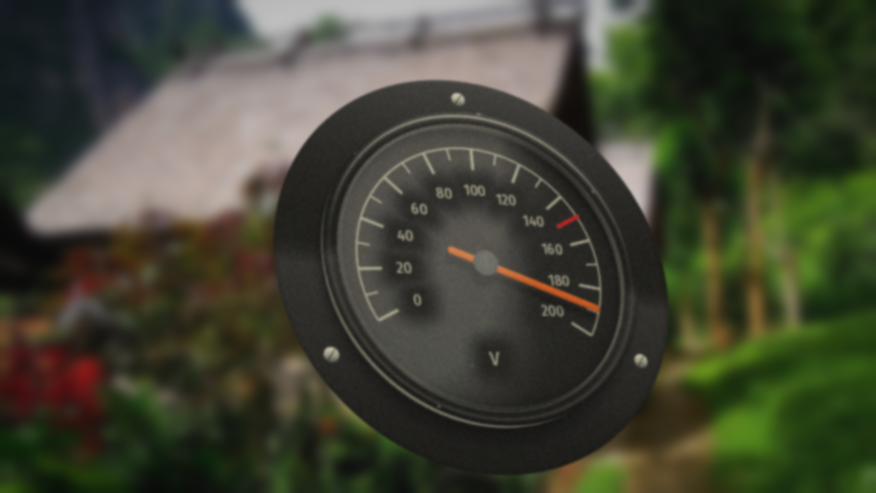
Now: 190
